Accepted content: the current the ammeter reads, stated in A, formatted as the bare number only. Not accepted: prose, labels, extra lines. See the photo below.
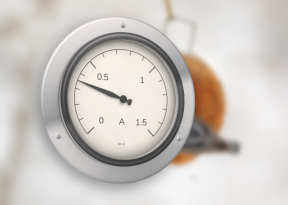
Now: 0.35
